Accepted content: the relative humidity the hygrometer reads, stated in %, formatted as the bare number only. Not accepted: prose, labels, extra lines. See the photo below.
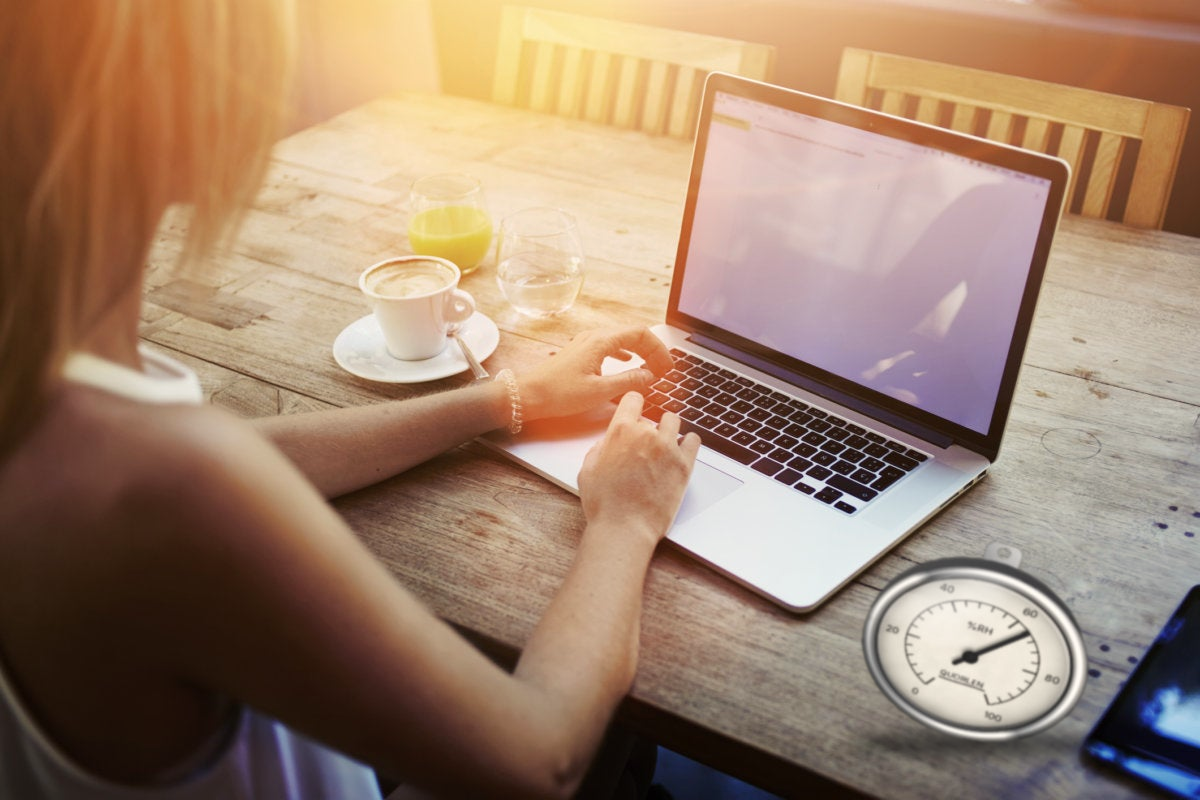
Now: 64
